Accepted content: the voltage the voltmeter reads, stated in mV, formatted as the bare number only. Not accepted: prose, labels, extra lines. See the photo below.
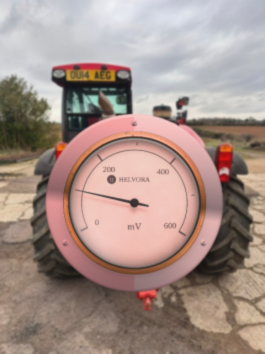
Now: 100
